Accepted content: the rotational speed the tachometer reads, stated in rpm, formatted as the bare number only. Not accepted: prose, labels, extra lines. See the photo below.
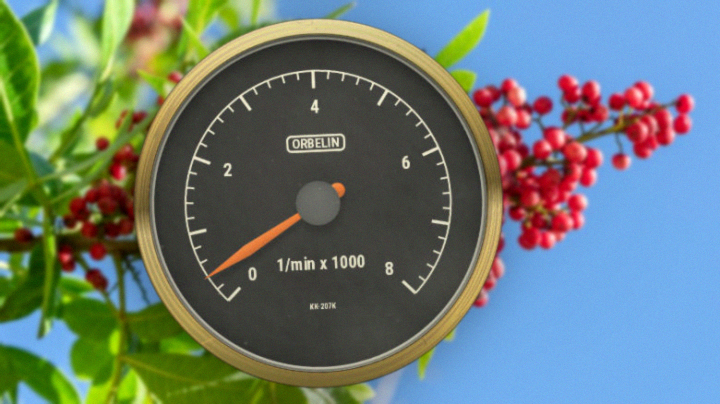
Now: 400
